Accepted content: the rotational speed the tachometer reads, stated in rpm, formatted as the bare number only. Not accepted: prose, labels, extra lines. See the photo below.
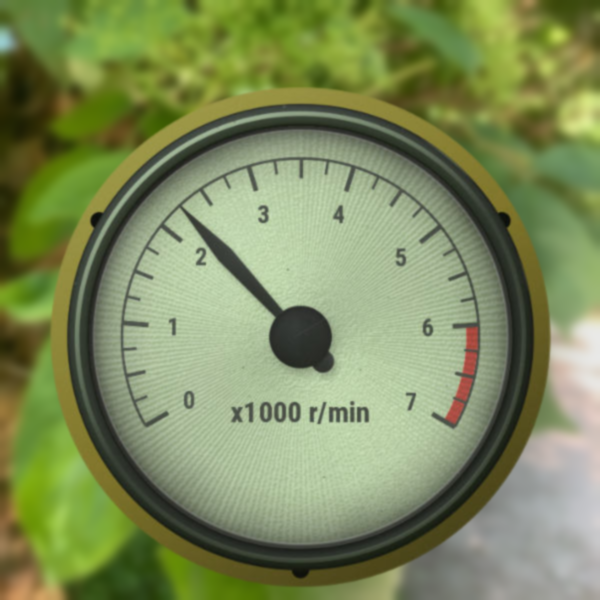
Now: 2250
